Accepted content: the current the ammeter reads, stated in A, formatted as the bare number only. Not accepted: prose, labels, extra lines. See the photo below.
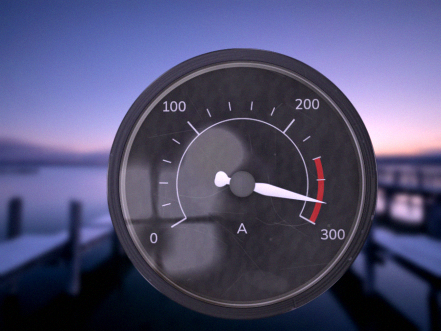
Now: 280
